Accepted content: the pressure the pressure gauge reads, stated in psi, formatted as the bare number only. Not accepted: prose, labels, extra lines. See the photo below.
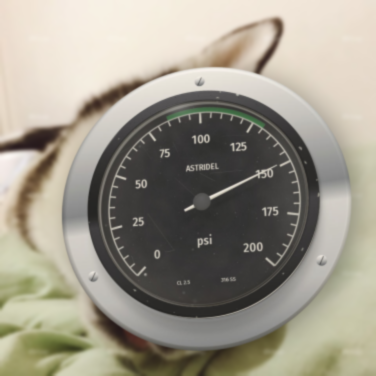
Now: 150
